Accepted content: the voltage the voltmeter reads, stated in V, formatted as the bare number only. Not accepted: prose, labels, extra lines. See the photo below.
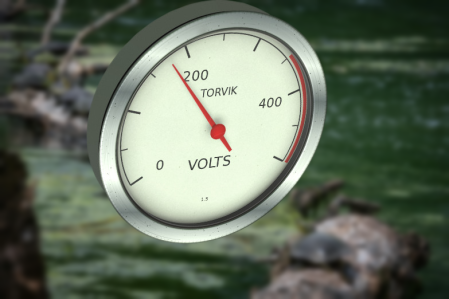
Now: 175
